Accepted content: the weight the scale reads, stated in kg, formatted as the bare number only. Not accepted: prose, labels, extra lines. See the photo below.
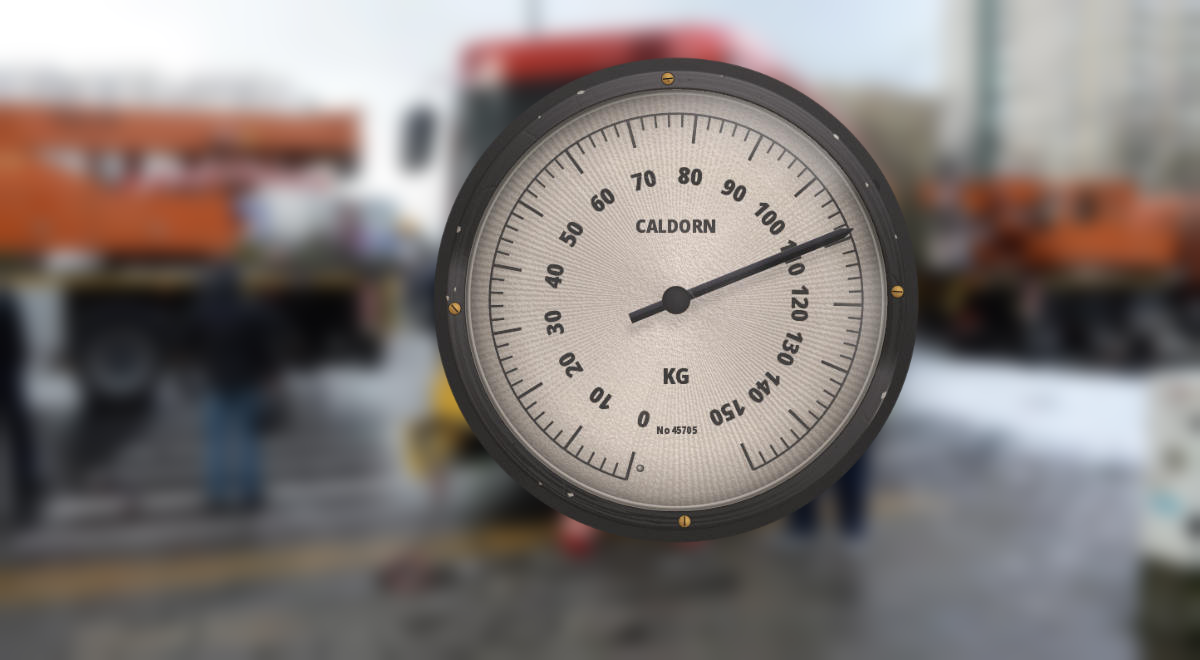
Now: 109
